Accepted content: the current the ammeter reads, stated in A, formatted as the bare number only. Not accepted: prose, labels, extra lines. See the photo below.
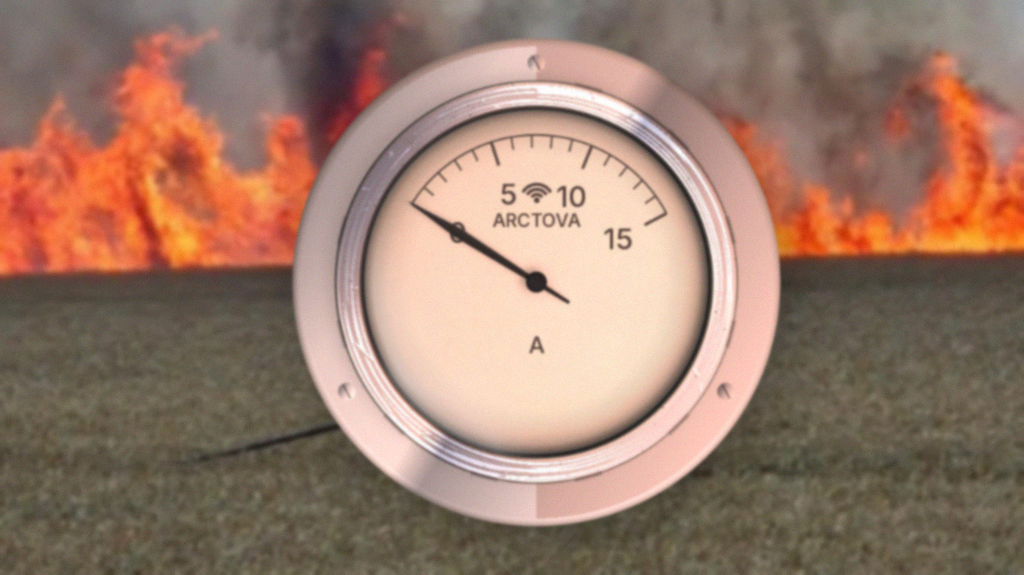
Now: 0
